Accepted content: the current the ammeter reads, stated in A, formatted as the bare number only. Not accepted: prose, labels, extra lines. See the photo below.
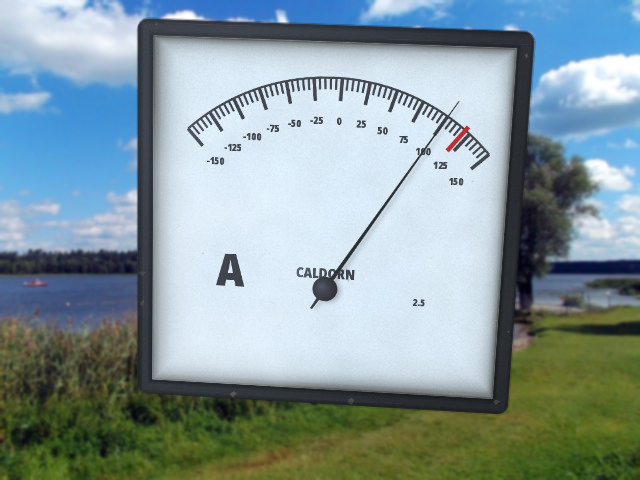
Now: 100
